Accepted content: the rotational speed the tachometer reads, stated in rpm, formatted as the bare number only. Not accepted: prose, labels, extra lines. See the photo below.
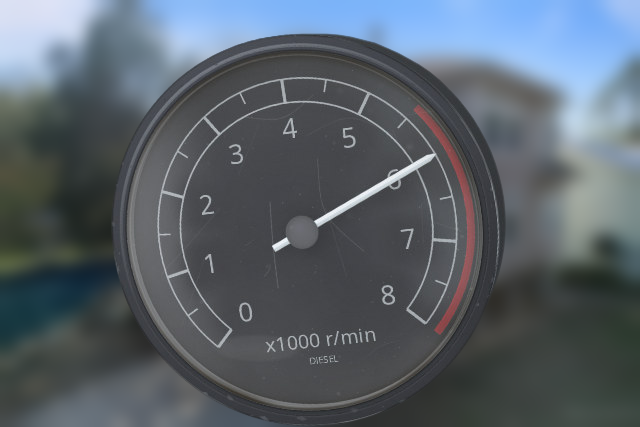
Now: 6000
